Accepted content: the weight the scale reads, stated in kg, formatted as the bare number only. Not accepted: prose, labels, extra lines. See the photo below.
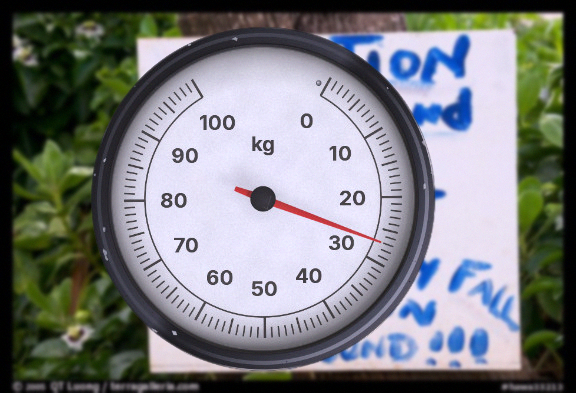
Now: 27
